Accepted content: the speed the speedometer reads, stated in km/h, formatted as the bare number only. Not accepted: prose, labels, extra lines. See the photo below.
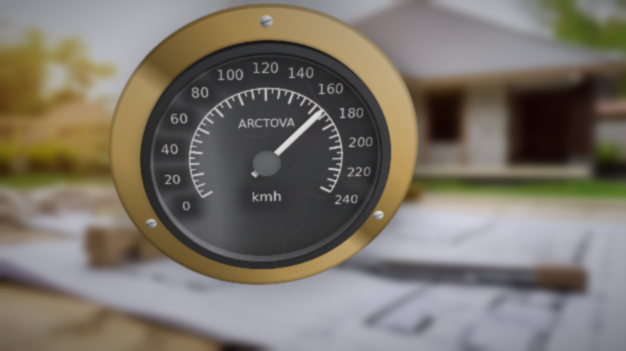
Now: 165
